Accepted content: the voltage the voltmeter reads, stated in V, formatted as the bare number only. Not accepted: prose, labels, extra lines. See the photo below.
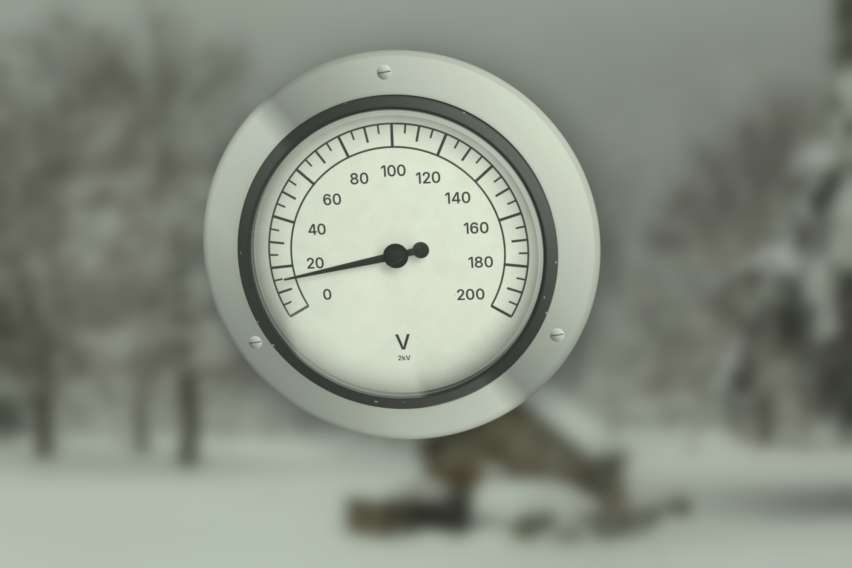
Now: 15
